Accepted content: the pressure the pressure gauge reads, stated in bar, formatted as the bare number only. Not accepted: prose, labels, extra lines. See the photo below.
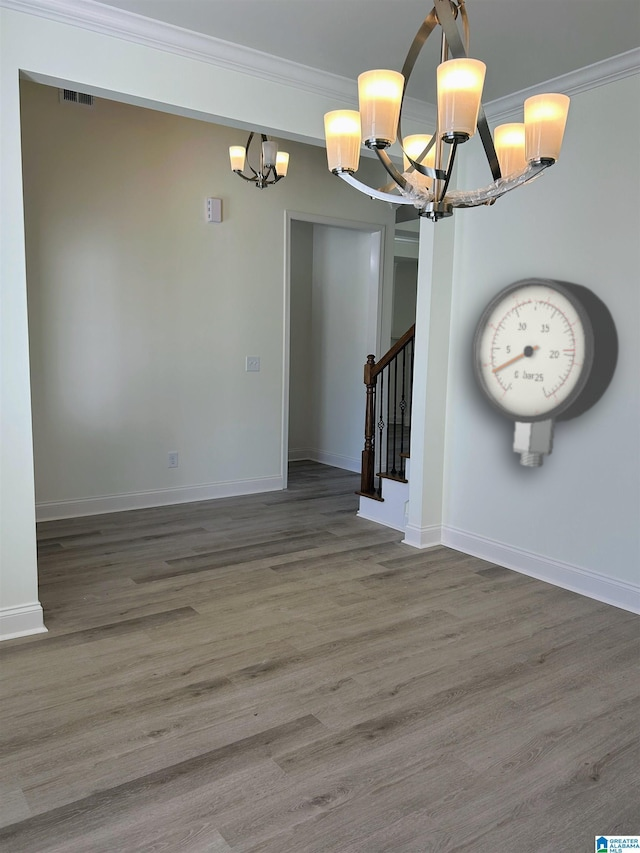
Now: 2.5
